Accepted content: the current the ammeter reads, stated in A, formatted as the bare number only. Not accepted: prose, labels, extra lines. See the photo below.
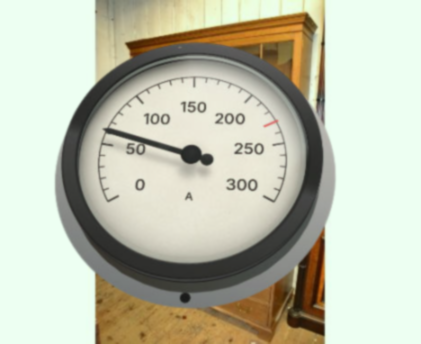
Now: 60
